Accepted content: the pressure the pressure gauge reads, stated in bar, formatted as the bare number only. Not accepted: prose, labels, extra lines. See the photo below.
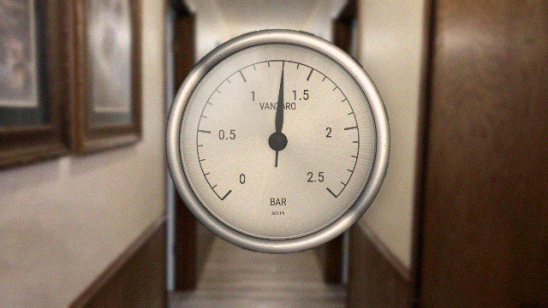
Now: 1.3
